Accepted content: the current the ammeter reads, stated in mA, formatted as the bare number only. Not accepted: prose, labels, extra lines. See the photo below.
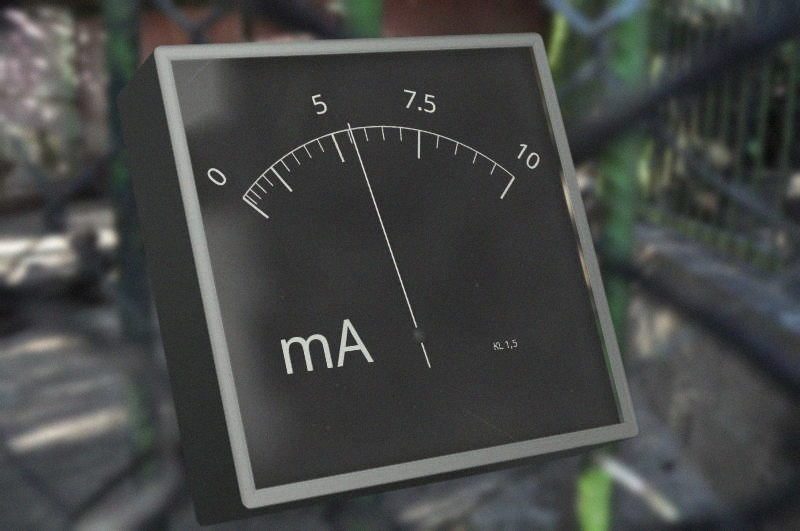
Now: 5.5
